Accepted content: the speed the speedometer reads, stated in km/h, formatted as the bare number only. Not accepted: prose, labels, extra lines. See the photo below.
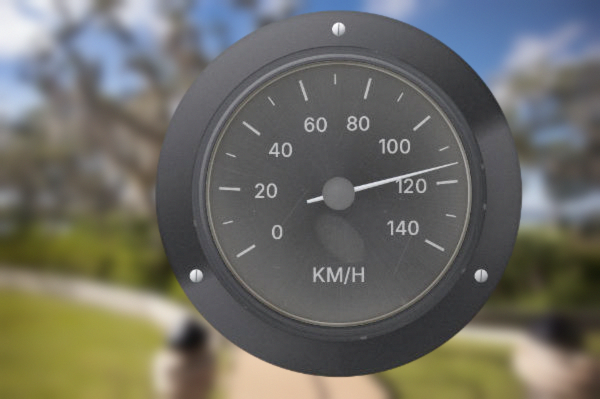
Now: 115
